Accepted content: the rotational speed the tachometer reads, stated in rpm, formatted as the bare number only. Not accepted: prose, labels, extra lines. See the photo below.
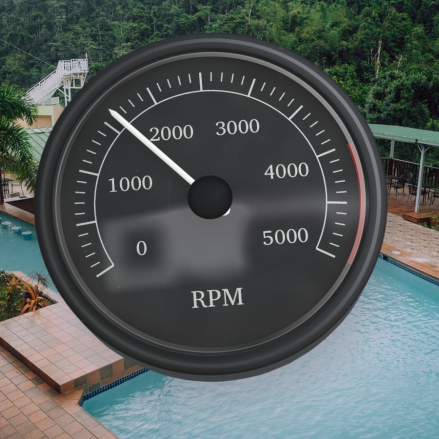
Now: 1600
